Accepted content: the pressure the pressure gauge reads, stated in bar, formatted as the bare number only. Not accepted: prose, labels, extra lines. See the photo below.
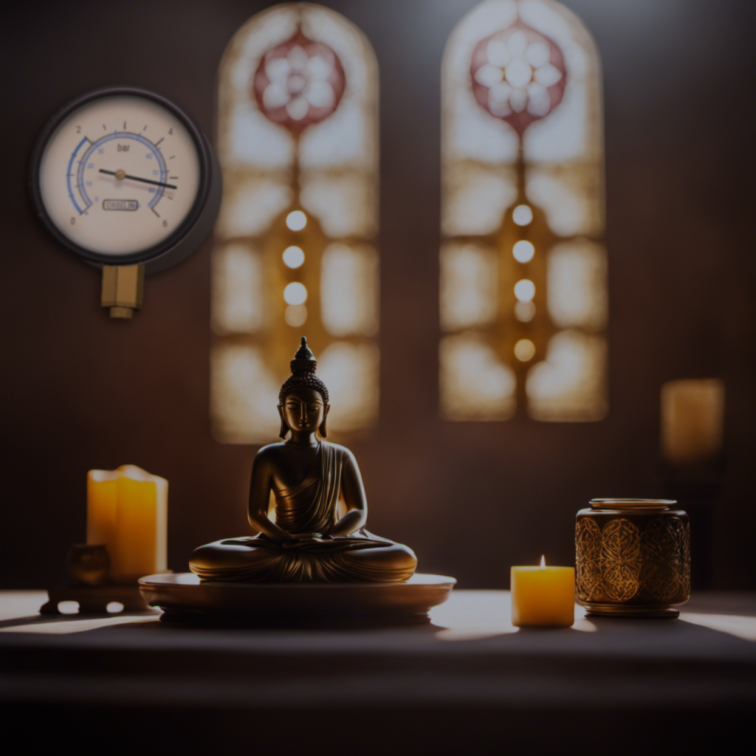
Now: 5.25
